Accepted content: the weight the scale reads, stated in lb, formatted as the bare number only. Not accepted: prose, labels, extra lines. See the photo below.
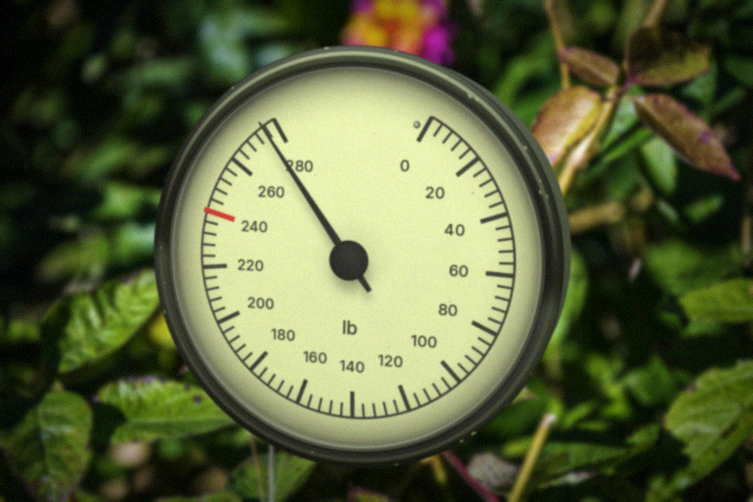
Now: 276
